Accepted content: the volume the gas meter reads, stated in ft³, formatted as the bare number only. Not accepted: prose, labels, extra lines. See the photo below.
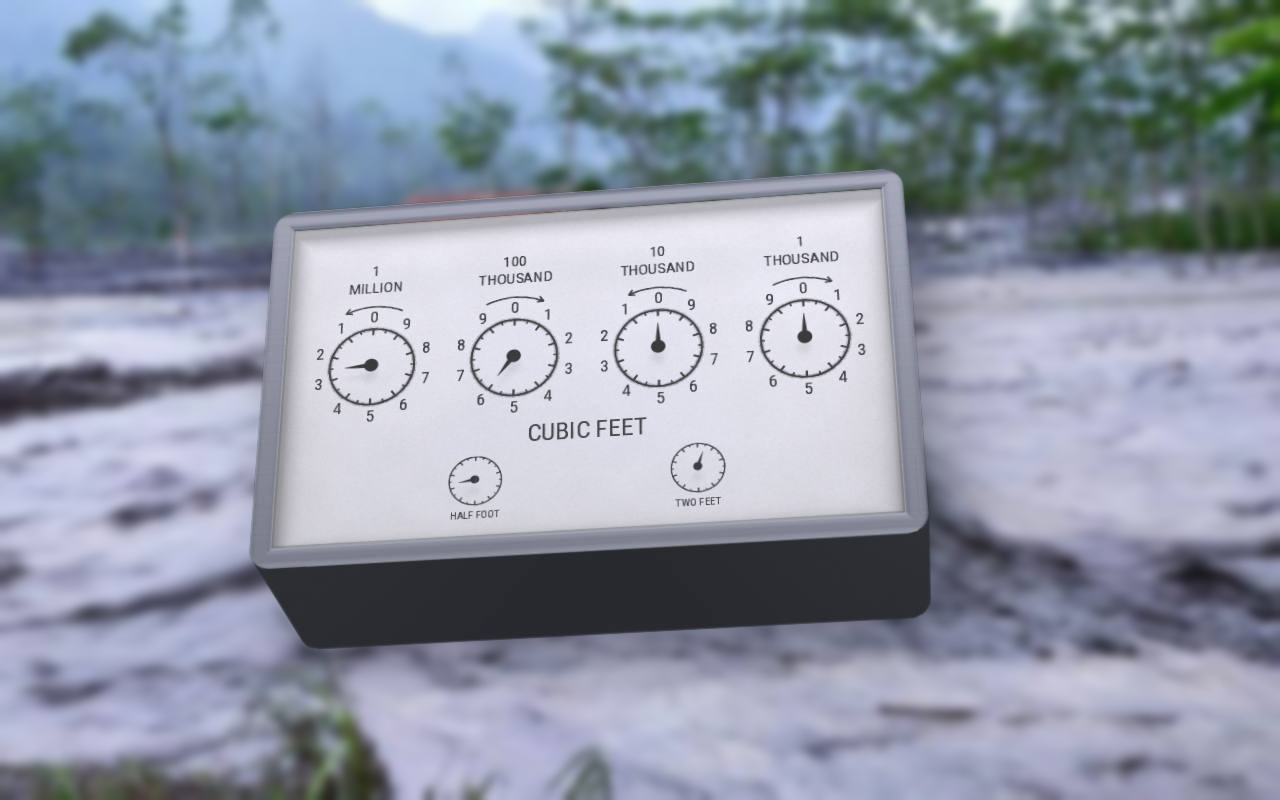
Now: 260000
